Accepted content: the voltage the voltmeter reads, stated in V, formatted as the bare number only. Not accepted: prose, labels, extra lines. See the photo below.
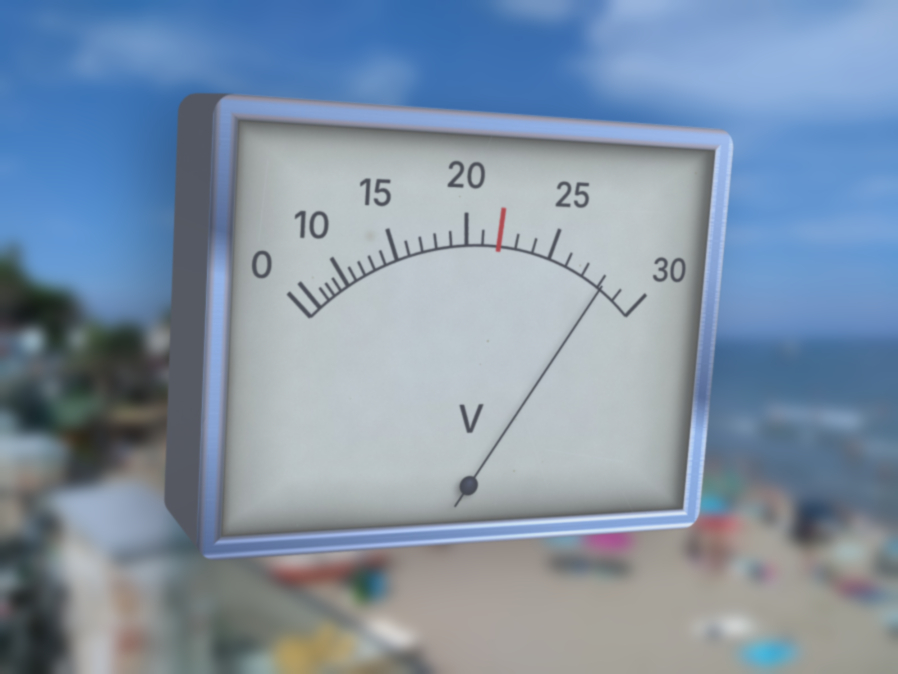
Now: 28
